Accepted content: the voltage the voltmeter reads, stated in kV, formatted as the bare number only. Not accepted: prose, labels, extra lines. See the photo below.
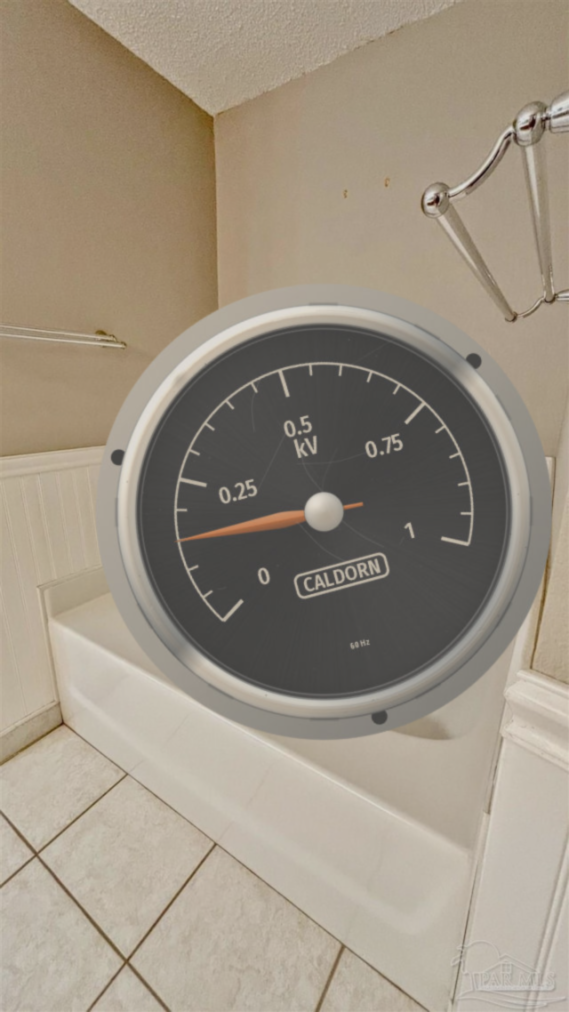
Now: 0.15
